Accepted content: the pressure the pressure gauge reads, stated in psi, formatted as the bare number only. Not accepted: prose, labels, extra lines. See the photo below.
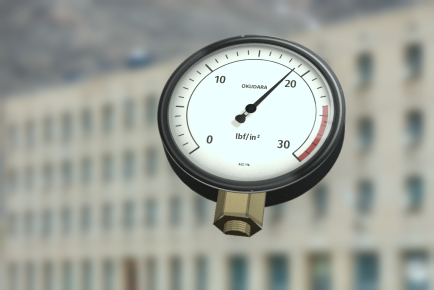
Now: 19
